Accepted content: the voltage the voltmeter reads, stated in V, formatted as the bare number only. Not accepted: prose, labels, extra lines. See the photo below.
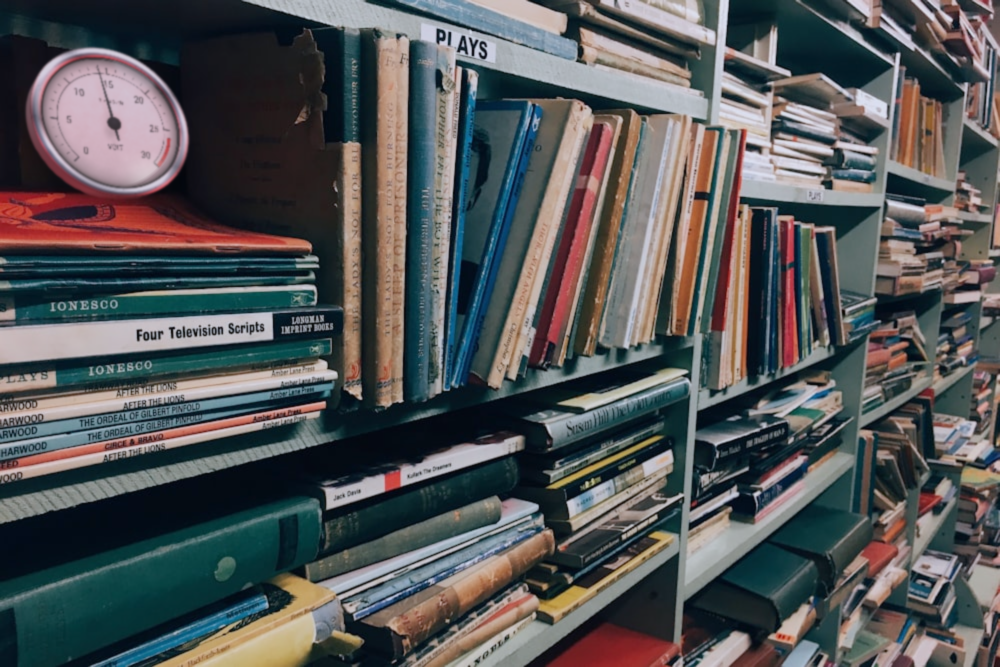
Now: 14
